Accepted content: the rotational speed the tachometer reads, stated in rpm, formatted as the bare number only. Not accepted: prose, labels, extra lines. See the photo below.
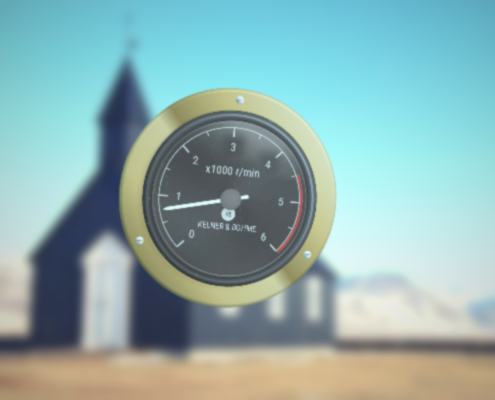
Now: 750
